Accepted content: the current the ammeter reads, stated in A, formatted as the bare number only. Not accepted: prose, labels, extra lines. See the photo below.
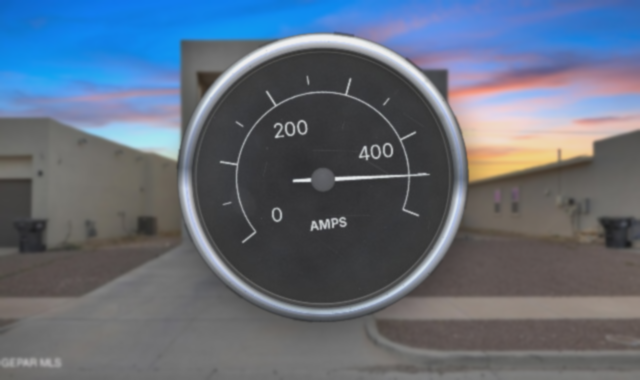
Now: 450
